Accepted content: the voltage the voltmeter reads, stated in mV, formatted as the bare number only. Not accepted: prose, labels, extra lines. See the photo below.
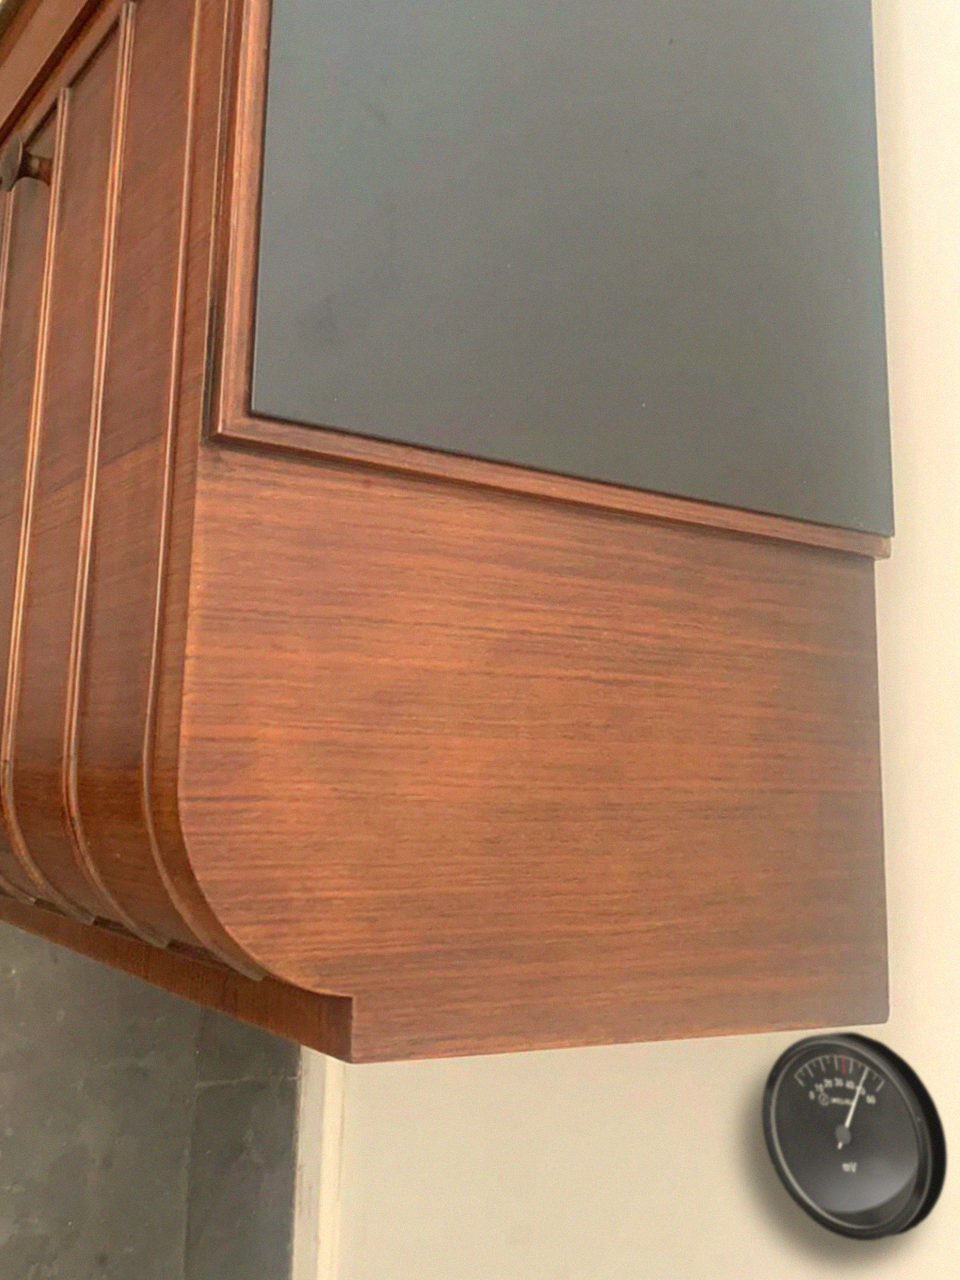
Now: 50
